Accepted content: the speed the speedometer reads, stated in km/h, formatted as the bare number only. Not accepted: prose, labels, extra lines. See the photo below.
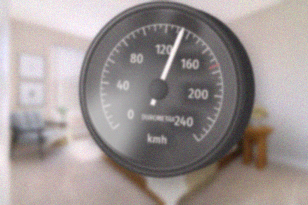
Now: 135
